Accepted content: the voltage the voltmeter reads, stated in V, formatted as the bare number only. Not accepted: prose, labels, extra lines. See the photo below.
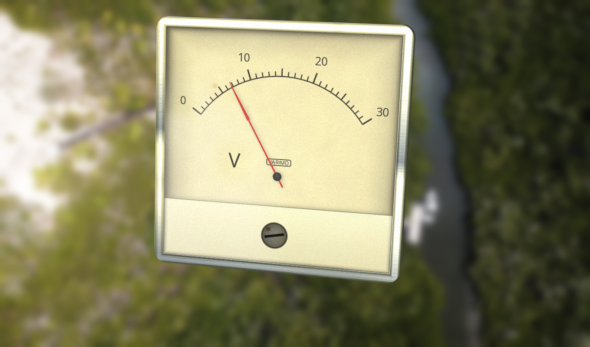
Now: 7
